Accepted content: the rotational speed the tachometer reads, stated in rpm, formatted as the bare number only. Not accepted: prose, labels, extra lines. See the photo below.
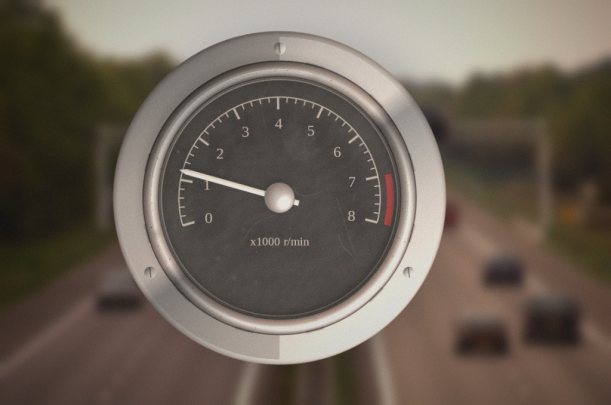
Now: 1200
